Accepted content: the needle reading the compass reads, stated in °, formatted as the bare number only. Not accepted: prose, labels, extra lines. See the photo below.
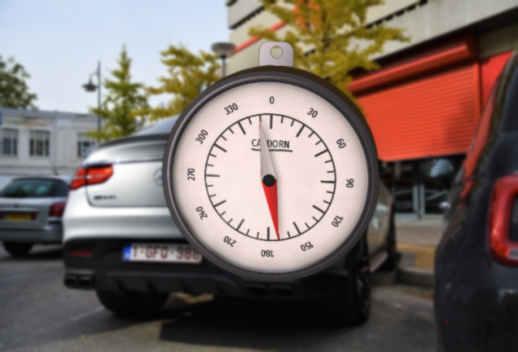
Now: 170
